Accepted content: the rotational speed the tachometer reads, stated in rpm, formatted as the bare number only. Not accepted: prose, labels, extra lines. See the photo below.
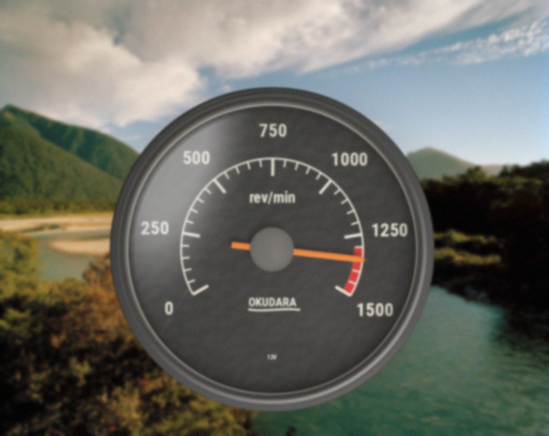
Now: 1350
